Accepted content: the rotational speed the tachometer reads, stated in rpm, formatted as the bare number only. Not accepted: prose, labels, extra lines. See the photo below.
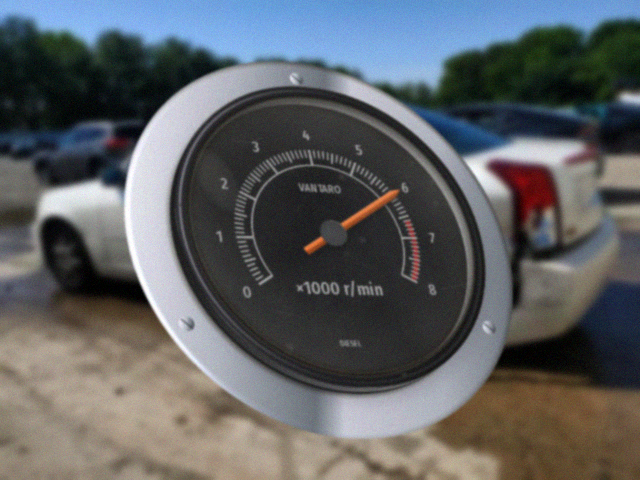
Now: 6000
